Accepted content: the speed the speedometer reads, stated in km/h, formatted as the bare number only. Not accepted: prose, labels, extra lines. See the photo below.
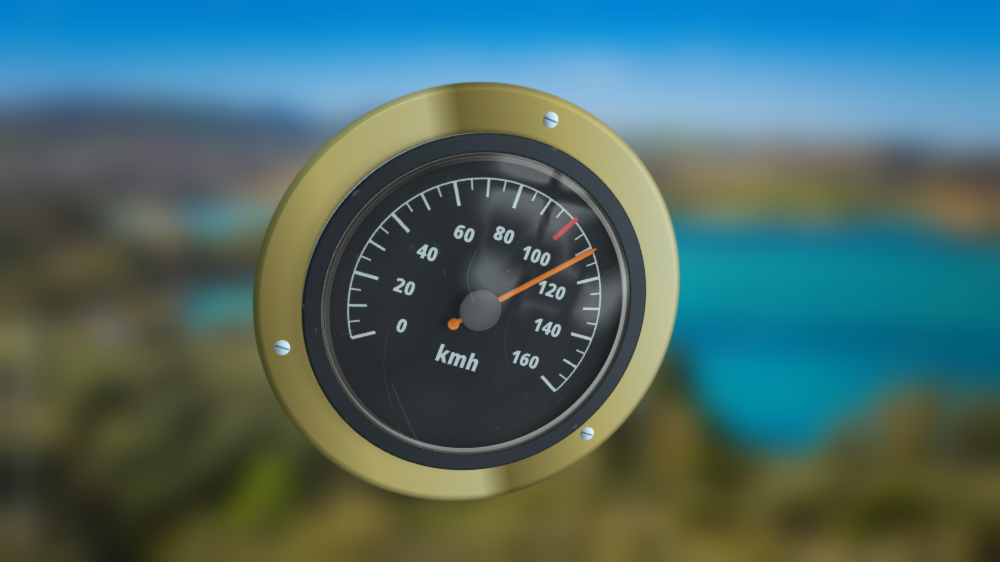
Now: 110
